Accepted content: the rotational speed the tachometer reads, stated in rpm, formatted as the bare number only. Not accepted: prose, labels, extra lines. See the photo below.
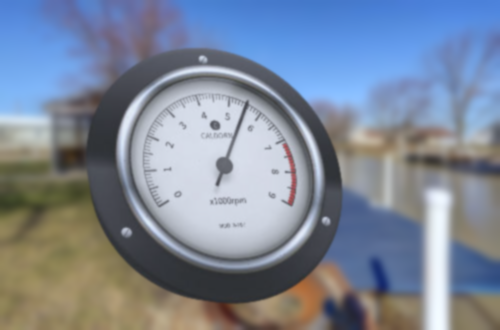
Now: 5500
